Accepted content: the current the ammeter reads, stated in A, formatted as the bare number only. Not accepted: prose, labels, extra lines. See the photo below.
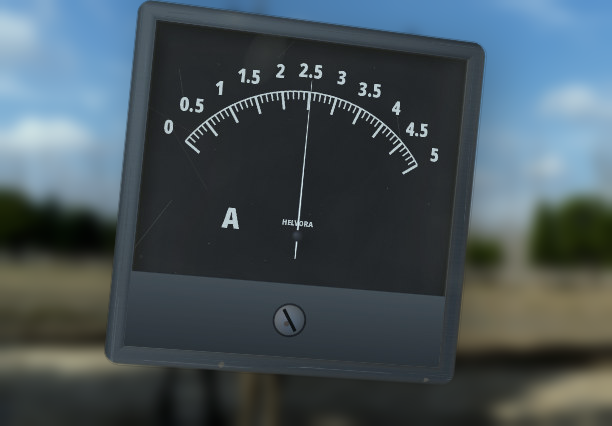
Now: 2.5
